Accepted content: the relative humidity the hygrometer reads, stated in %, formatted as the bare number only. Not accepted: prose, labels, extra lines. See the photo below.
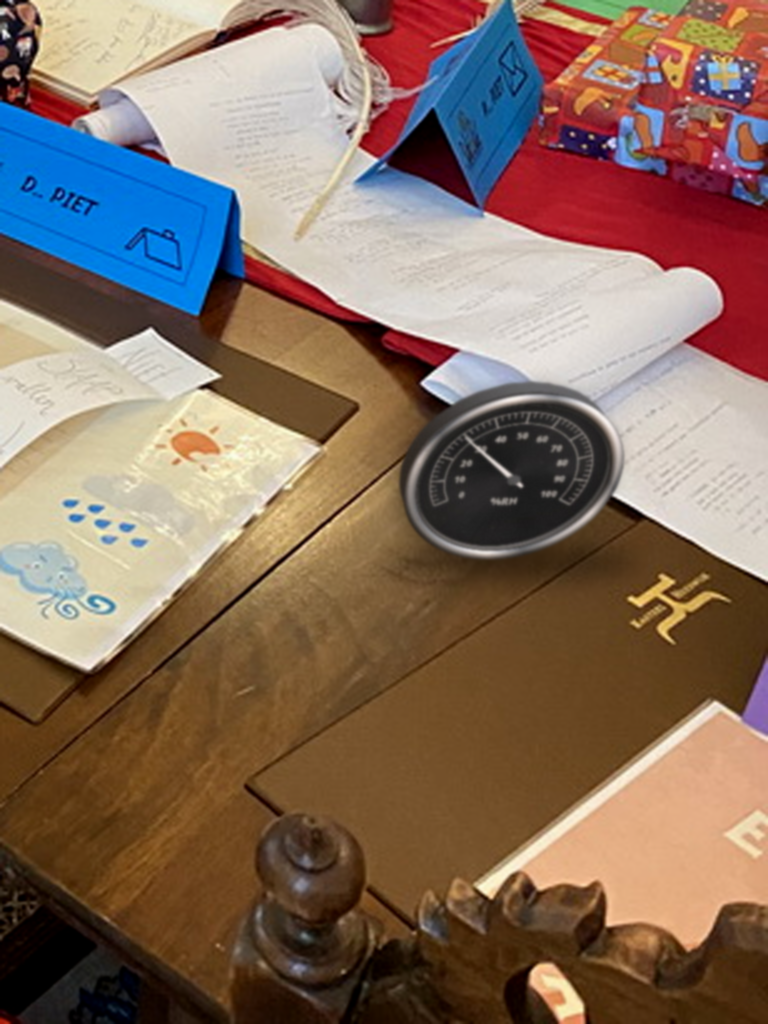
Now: 30
